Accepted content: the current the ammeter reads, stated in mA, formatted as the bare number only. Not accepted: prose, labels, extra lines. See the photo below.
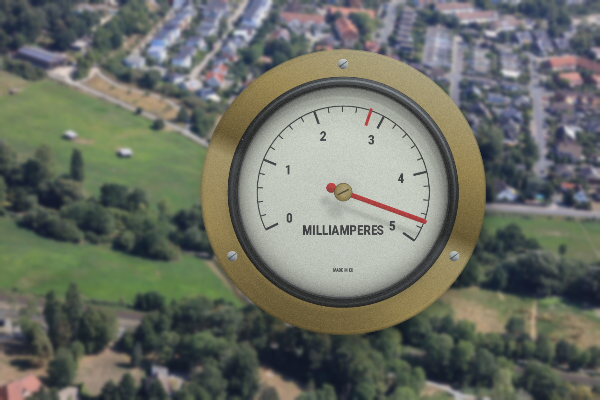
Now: 4.7
